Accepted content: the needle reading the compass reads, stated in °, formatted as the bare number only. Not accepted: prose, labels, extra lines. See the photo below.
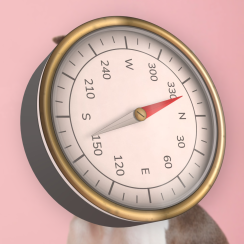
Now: 340
